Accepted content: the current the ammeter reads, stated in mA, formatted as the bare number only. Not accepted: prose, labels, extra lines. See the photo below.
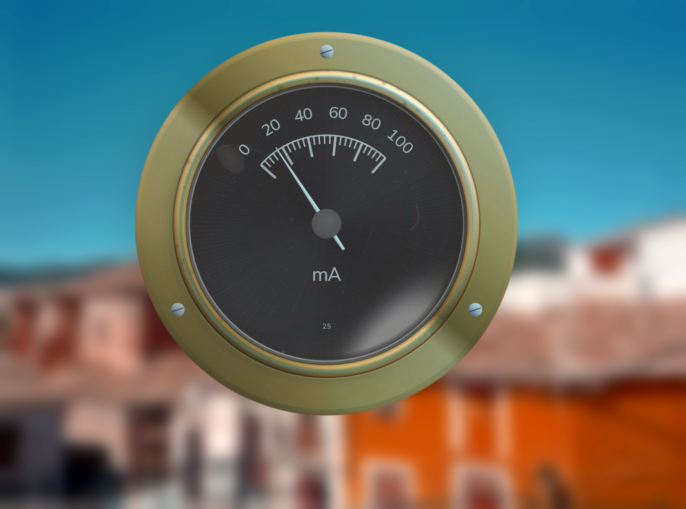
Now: 16
